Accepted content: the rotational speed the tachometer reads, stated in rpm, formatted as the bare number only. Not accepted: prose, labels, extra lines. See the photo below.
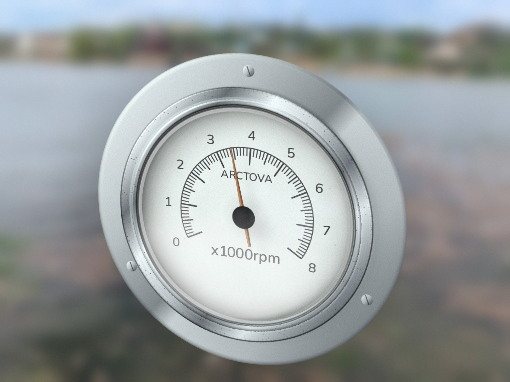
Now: 3500
